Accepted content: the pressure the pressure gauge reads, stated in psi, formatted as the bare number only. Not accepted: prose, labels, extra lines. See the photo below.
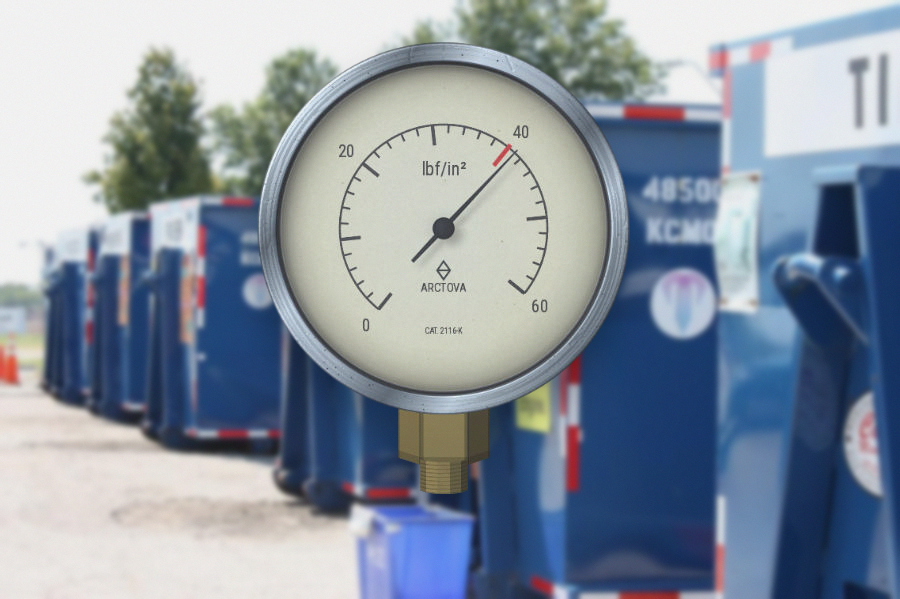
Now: 41
